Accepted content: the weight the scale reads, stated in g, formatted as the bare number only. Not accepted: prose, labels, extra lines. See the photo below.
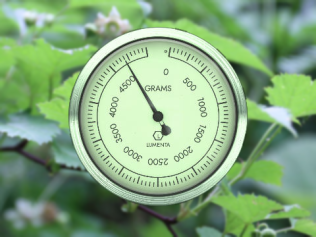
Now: 4700
